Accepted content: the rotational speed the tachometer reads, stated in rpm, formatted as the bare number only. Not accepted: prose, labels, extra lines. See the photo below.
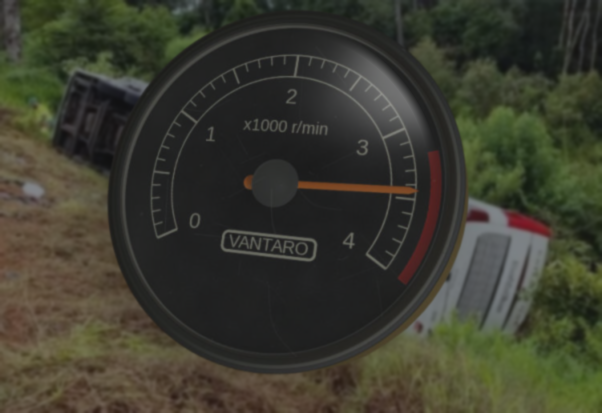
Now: 3450
